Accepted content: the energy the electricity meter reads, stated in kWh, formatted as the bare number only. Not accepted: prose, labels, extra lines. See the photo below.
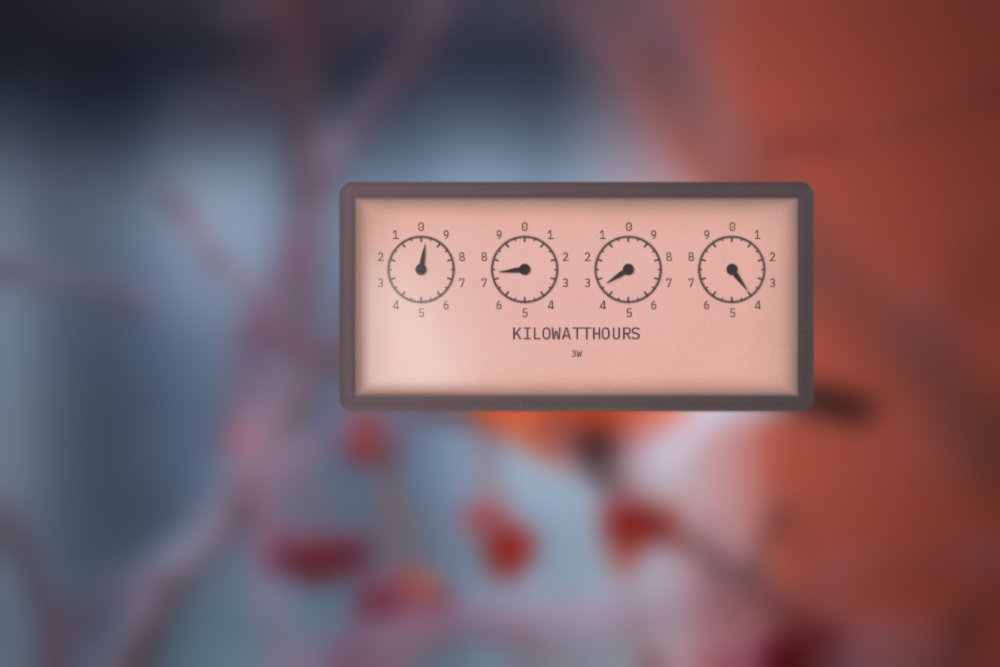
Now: 9734
